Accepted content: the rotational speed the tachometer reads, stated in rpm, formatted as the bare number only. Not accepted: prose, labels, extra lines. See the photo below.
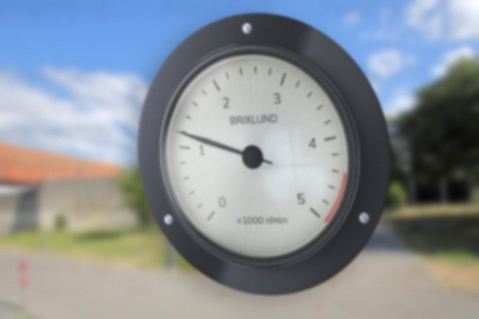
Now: 1200
